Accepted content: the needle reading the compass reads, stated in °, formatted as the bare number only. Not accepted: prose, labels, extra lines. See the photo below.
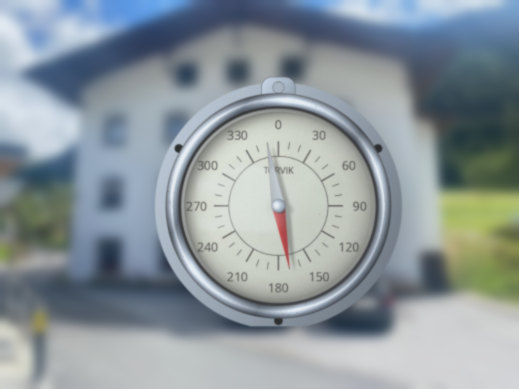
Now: 170
